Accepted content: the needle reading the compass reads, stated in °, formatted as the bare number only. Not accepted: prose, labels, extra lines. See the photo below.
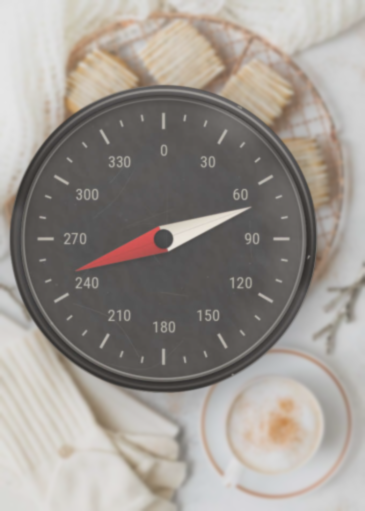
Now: 250
